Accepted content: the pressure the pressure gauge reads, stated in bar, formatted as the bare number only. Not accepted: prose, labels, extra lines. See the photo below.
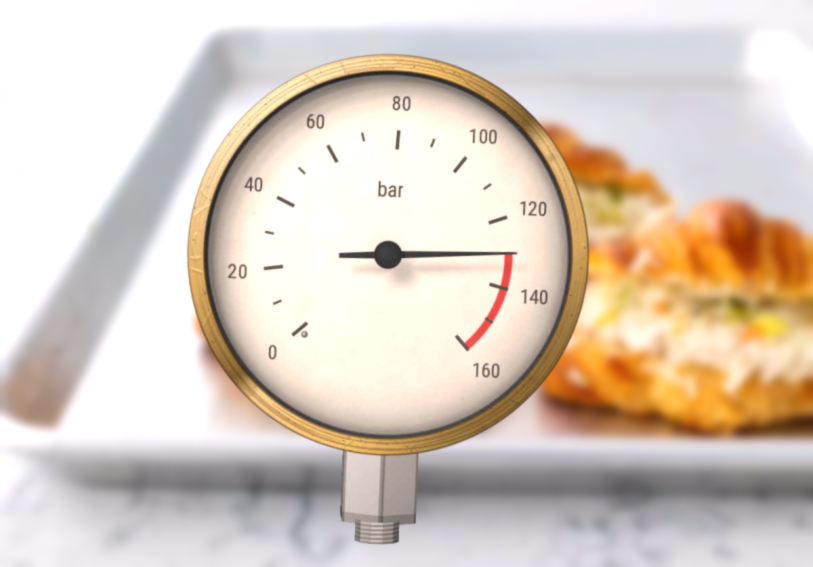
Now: 130
